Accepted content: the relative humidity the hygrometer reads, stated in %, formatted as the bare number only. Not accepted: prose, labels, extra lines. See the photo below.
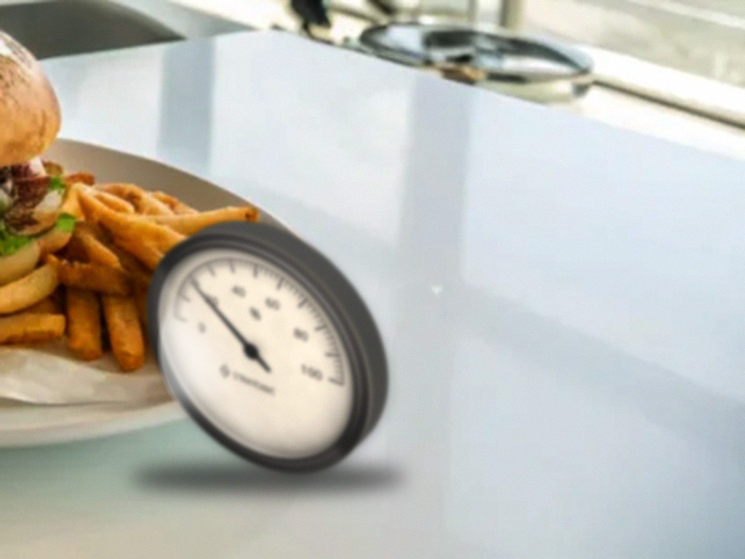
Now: 20
